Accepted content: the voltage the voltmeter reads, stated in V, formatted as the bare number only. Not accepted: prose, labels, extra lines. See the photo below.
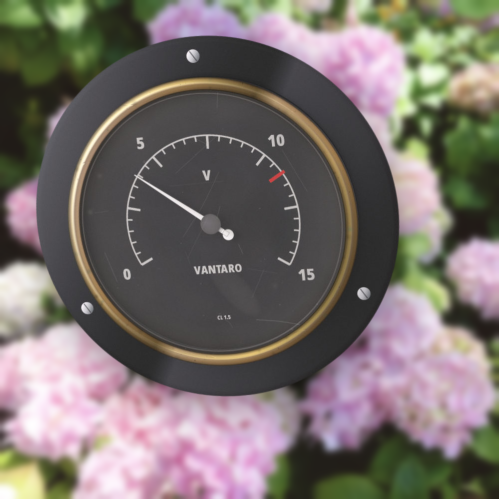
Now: 4
